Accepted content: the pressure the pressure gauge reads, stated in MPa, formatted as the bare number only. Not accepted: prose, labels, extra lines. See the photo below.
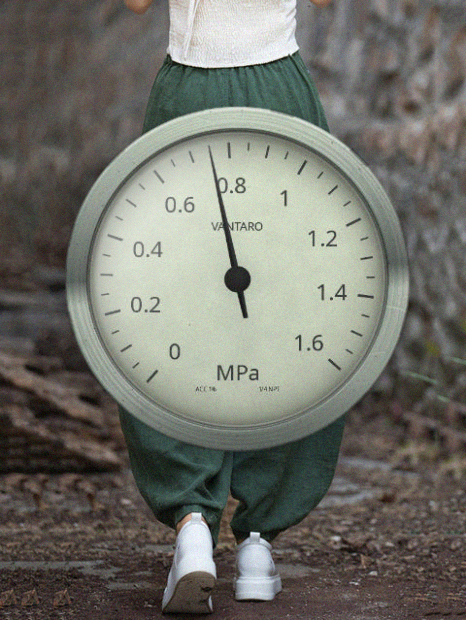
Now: 0.75
